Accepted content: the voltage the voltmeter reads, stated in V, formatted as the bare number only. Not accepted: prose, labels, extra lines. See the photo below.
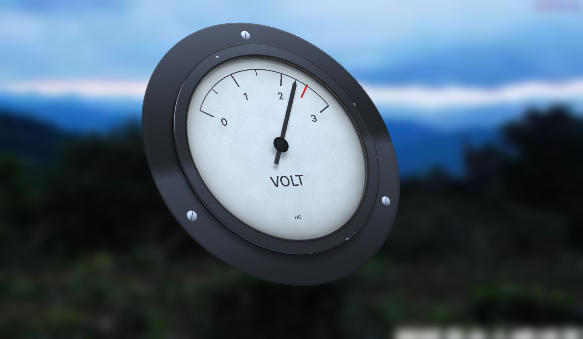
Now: 2.25
